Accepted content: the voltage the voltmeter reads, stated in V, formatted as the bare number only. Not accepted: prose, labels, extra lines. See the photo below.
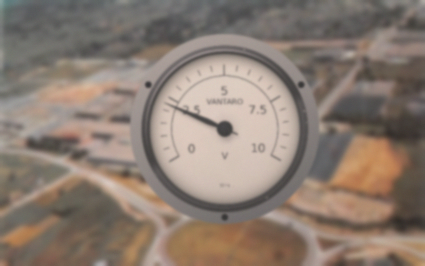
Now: 2.25
